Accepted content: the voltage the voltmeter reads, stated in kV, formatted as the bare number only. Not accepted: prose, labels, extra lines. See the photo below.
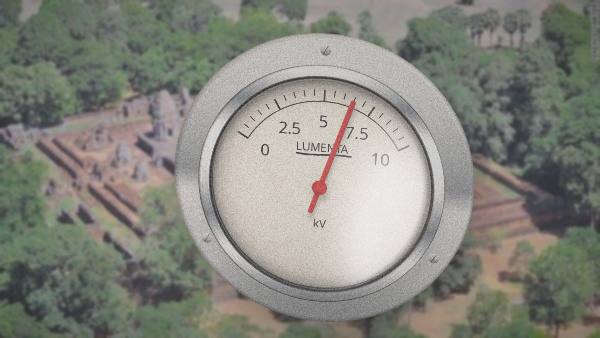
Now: 6.5
